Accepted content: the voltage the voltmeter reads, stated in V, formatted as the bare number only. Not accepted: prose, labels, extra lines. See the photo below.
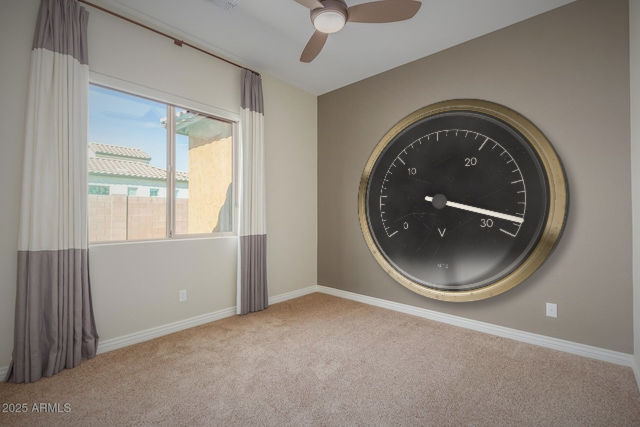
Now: 28.5
